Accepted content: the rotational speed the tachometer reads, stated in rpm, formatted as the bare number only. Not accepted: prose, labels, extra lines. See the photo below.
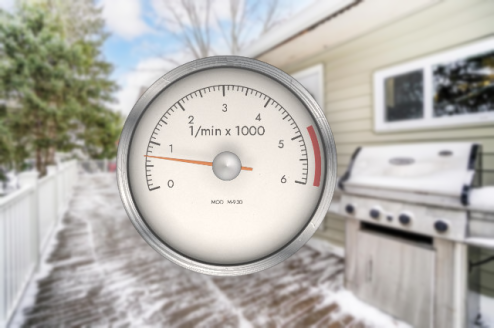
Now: 700
